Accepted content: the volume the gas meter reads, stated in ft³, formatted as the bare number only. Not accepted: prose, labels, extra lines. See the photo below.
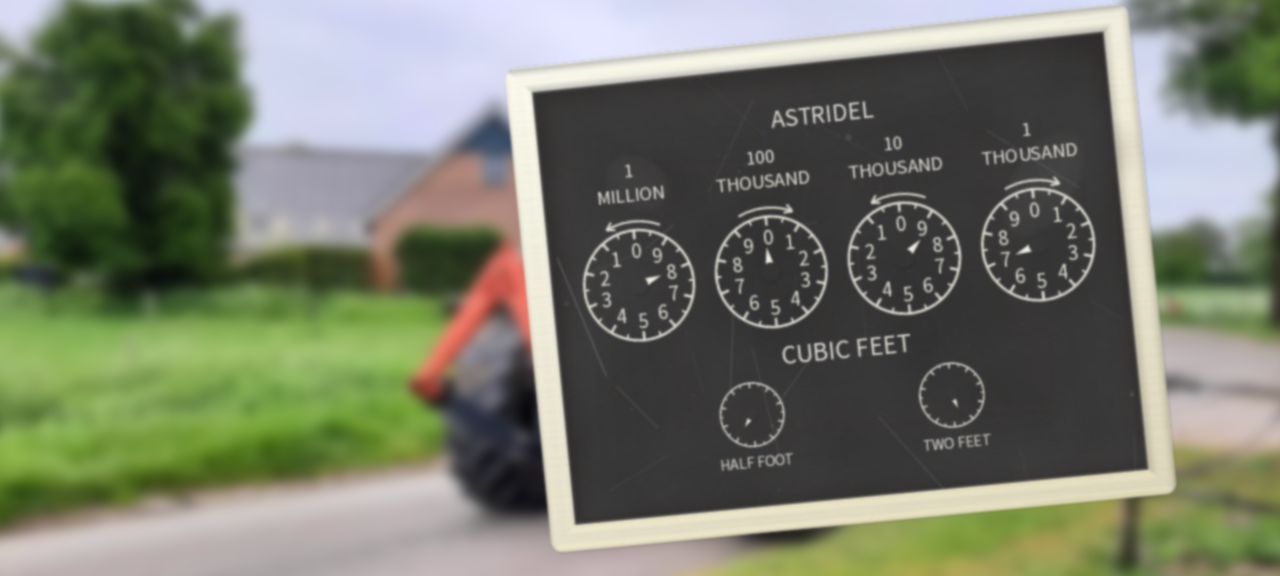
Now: 798700
